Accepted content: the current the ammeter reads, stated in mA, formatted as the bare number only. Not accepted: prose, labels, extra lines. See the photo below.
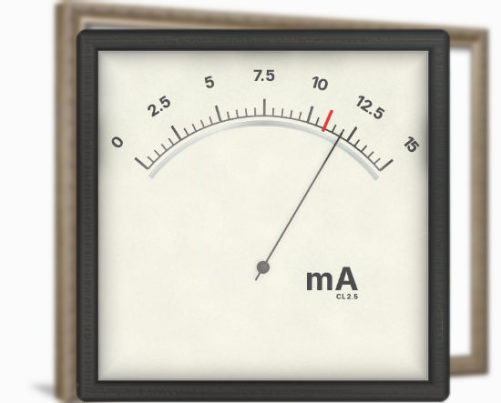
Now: 12
